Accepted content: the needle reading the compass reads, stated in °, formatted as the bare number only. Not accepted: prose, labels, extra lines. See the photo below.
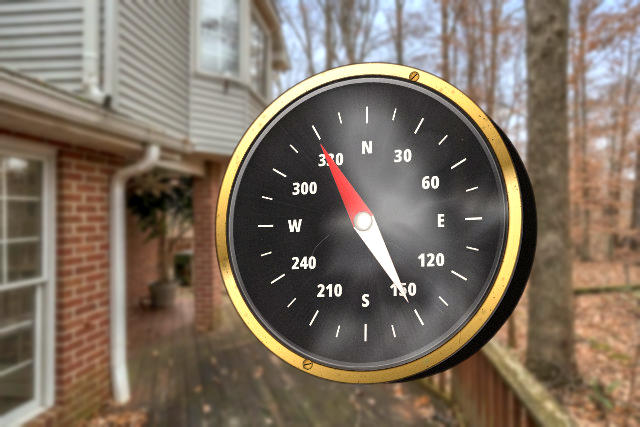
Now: 330
